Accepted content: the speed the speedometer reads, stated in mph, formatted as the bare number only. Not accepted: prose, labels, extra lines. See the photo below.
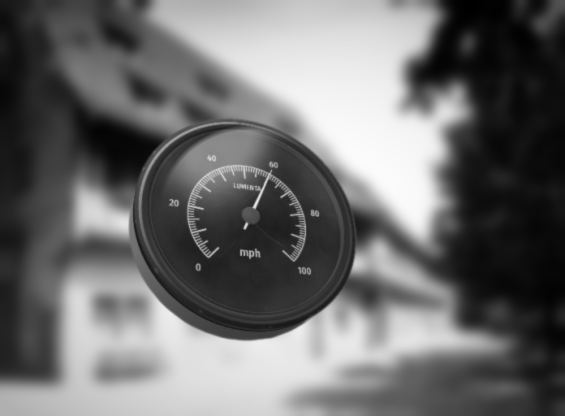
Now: 60
